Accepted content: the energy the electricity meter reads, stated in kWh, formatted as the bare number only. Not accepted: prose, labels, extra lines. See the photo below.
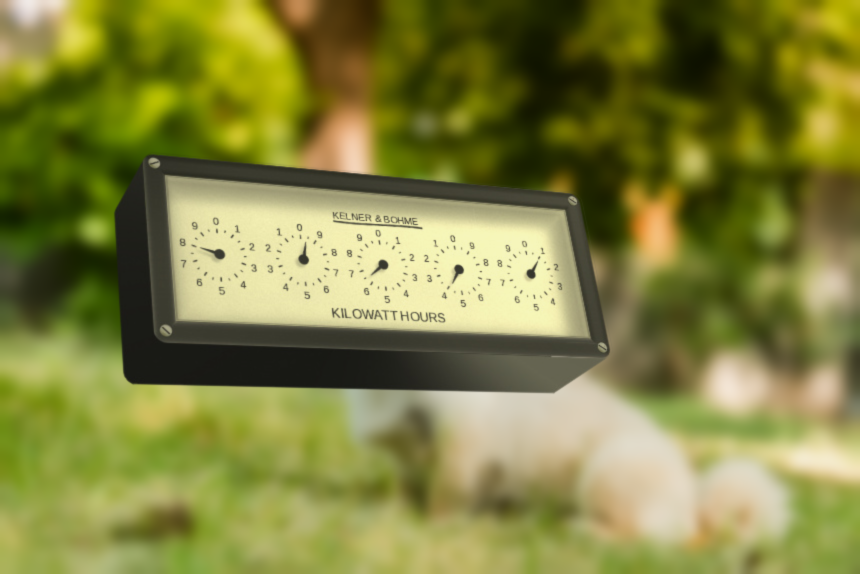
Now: 79641
